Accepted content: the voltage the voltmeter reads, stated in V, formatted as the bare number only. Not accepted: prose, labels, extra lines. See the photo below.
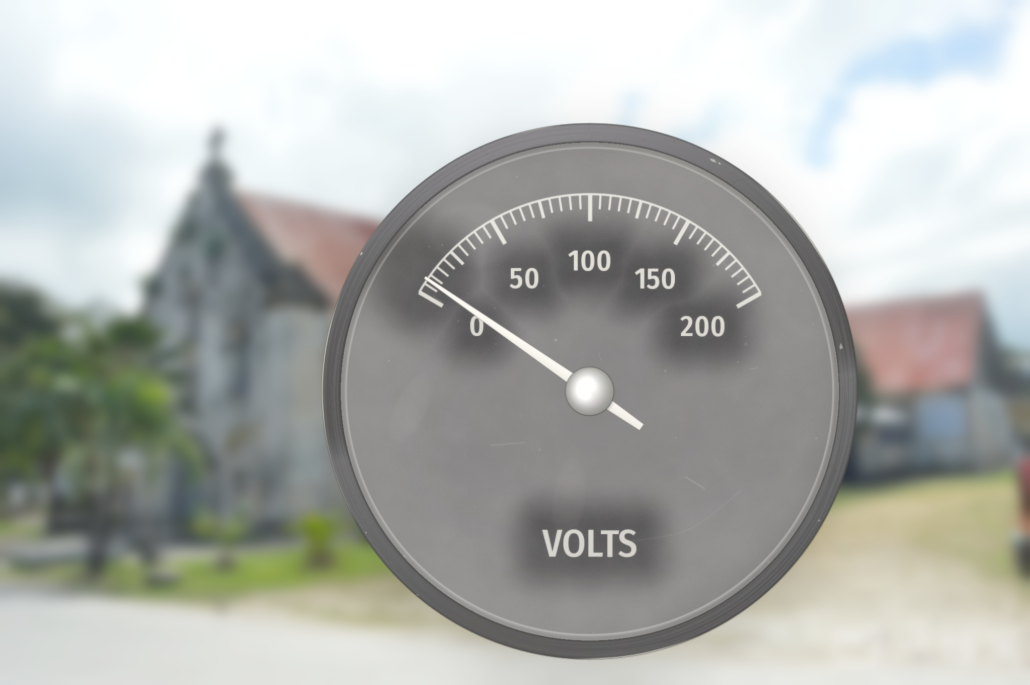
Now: 7.5
